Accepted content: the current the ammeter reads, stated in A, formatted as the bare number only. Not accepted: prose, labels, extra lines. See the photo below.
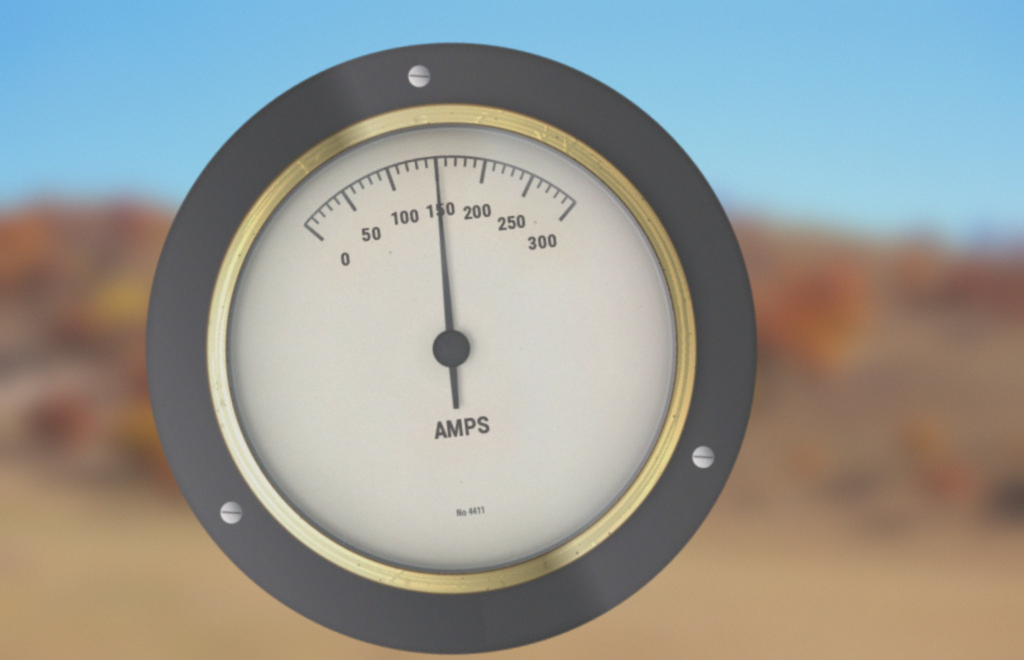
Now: 150
